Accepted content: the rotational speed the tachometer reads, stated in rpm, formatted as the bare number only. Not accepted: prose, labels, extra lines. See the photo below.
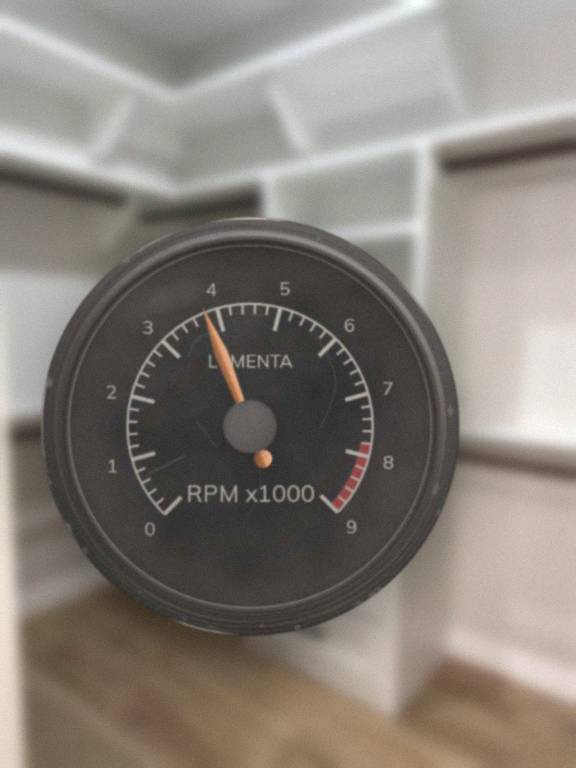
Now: 3800
